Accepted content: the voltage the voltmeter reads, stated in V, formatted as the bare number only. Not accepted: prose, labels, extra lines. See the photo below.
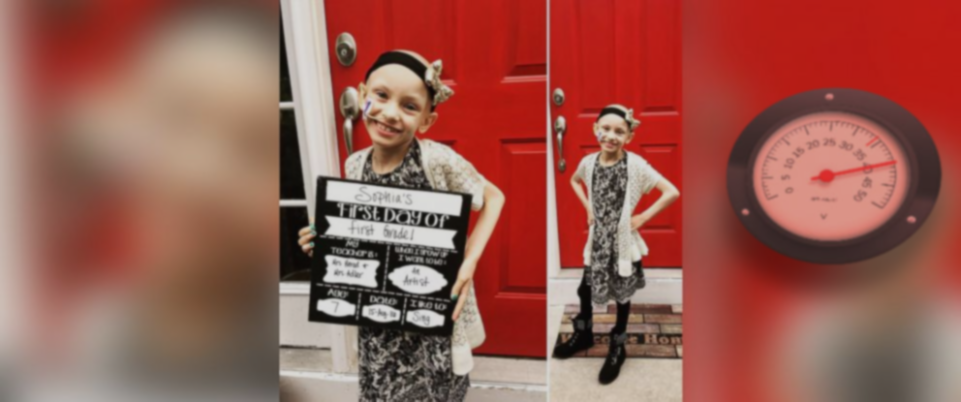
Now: 40
